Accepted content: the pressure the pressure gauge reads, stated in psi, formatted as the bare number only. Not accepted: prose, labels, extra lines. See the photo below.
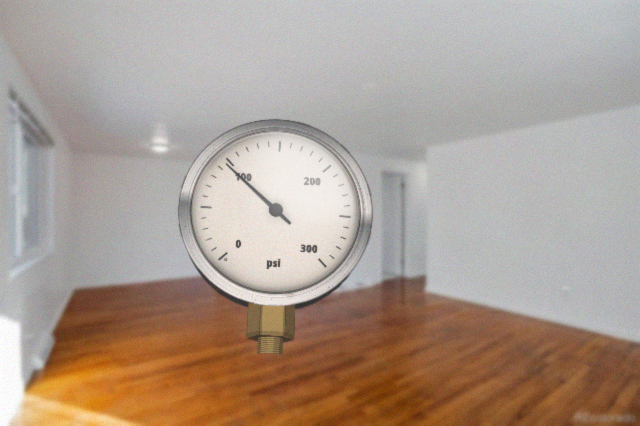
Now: 95
